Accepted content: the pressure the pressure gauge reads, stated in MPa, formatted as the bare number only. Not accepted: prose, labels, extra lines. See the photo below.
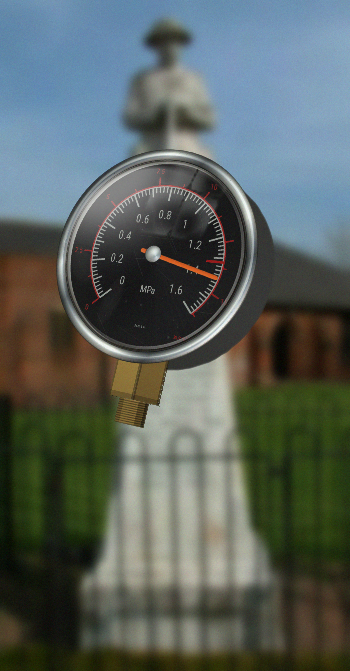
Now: 1.4
